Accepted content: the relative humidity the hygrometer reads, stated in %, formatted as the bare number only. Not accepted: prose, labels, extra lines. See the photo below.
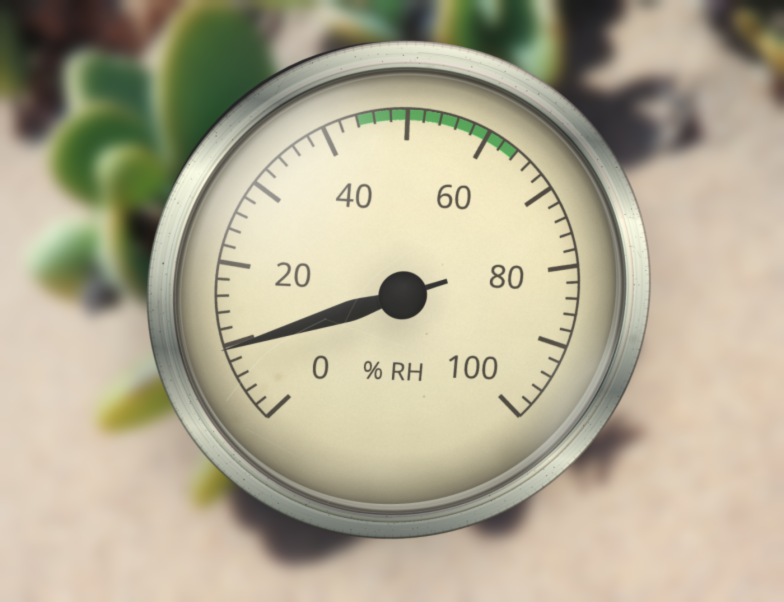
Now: 10
